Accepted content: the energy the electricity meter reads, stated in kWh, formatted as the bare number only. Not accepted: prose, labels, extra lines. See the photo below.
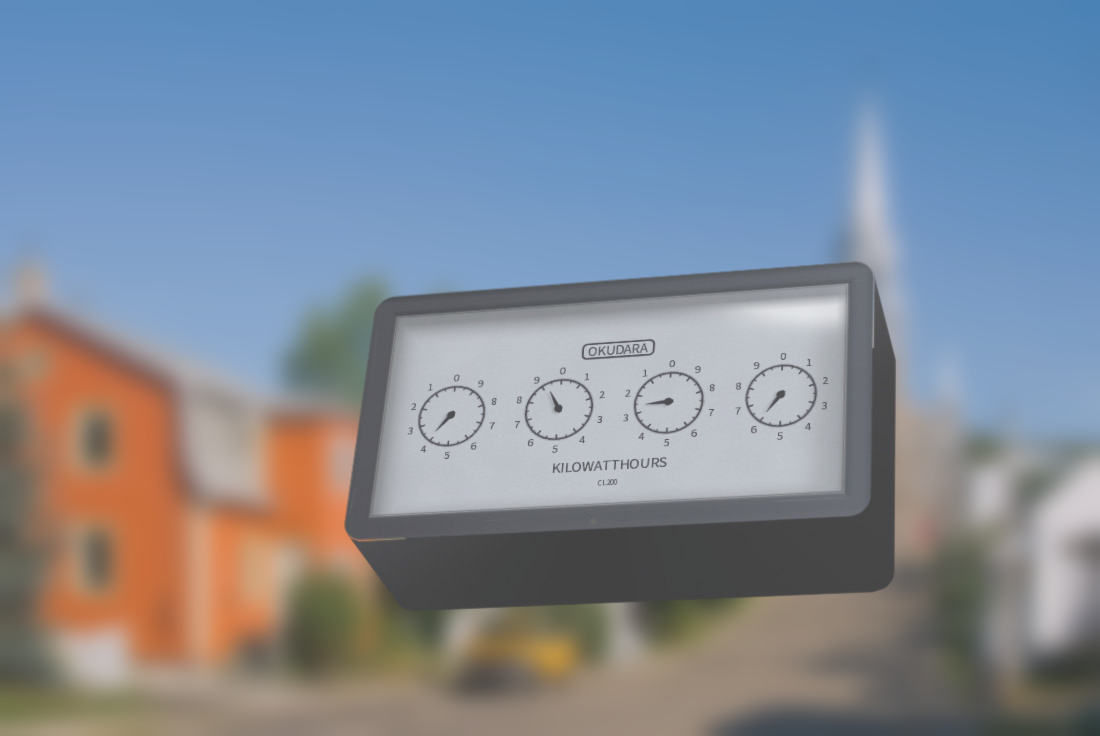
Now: 3926
